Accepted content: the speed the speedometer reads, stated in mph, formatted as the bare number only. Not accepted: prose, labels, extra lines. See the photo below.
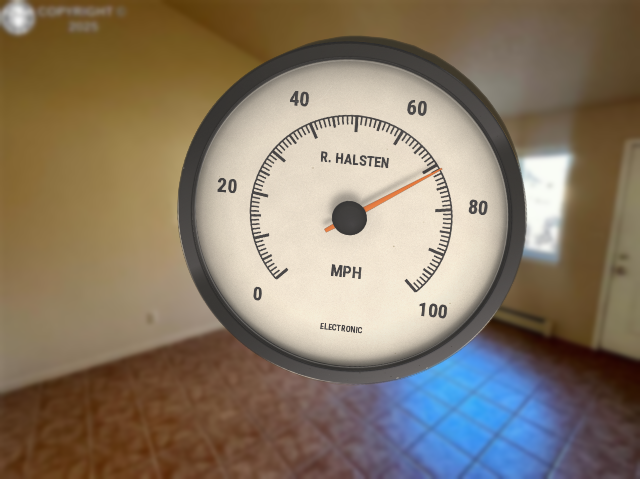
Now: 71
